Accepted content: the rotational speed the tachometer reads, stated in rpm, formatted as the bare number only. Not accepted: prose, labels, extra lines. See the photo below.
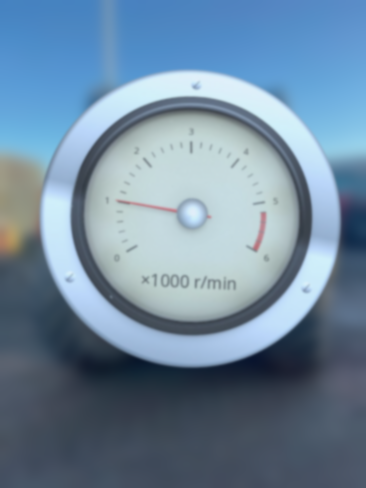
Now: 1000
